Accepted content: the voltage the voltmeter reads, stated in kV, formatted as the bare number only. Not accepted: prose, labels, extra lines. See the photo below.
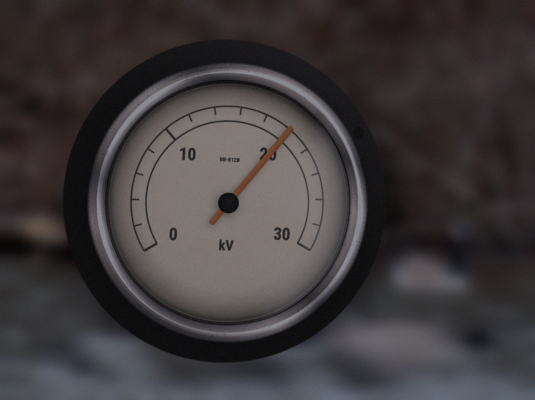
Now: 20
